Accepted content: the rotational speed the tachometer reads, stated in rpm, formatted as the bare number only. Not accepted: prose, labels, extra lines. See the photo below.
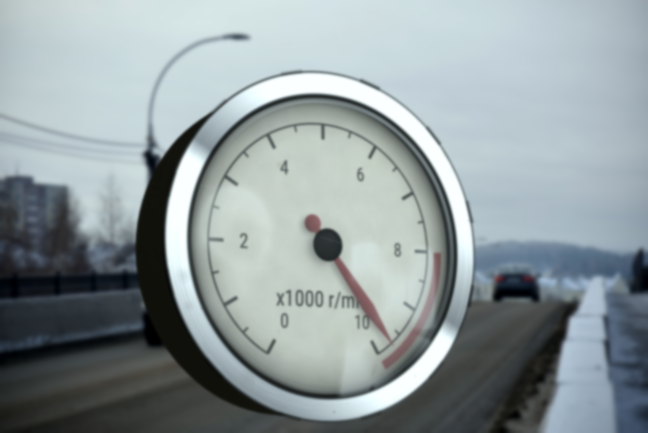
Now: 9750
